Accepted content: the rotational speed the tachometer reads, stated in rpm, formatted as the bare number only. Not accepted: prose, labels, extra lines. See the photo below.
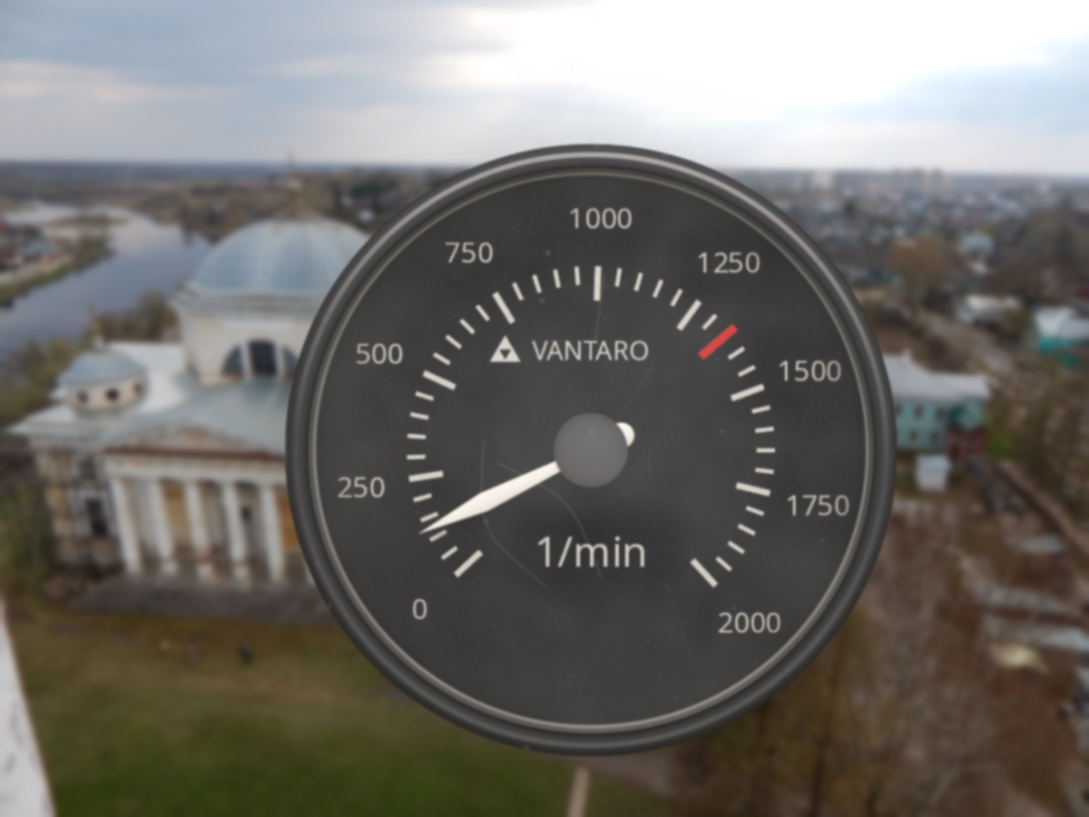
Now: 125
